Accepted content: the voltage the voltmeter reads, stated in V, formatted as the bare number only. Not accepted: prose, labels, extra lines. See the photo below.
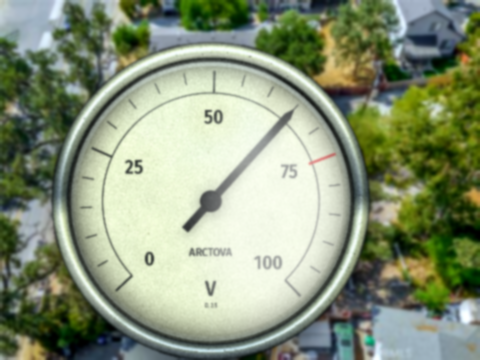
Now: 65
